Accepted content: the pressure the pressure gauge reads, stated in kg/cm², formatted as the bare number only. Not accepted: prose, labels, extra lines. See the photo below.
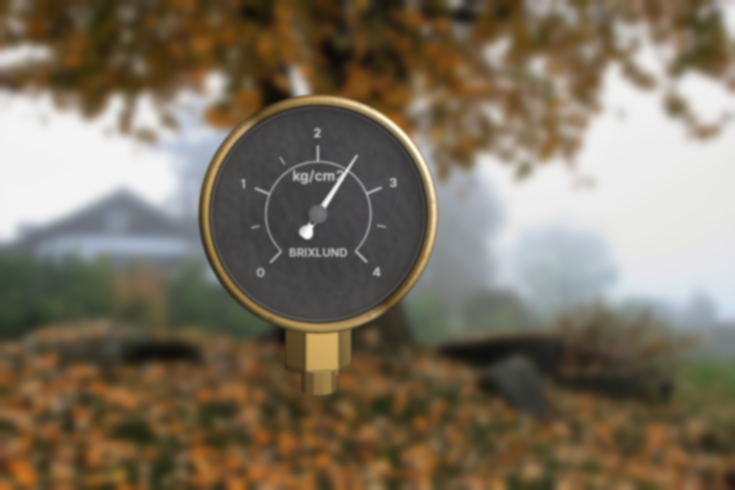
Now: 2.5
